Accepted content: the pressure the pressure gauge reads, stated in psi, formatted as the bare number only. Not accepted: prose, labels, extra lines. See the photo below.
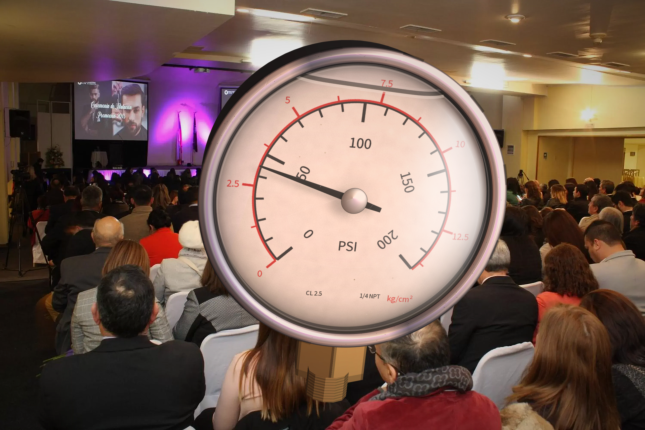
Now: 45
